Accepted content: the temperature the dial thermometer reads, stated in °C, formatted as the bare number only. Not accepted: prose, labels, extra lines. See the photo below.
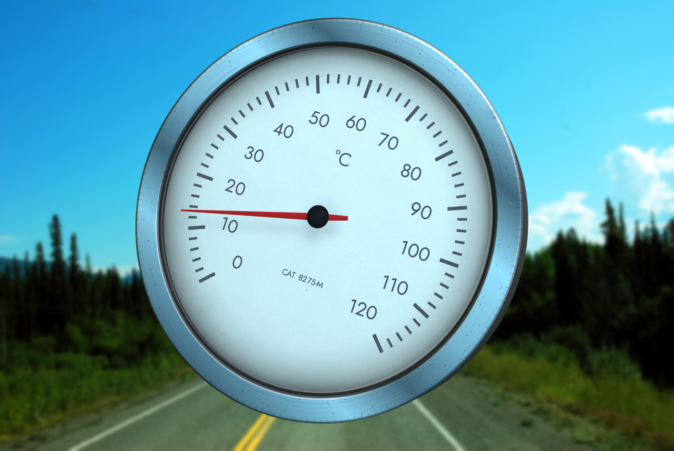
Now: 13
